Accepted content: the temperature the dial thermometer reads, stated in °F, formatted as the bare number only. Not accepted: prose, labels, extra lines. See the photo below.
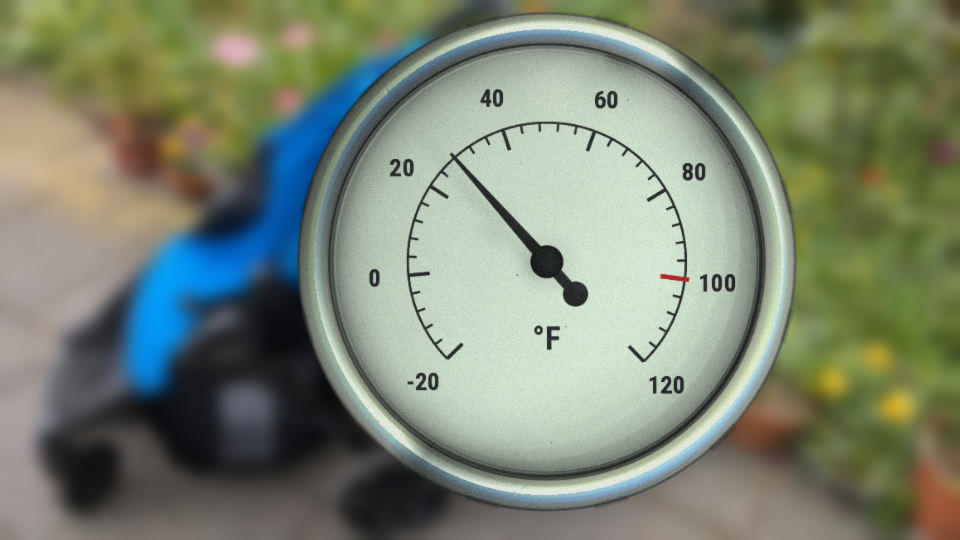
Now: 28
